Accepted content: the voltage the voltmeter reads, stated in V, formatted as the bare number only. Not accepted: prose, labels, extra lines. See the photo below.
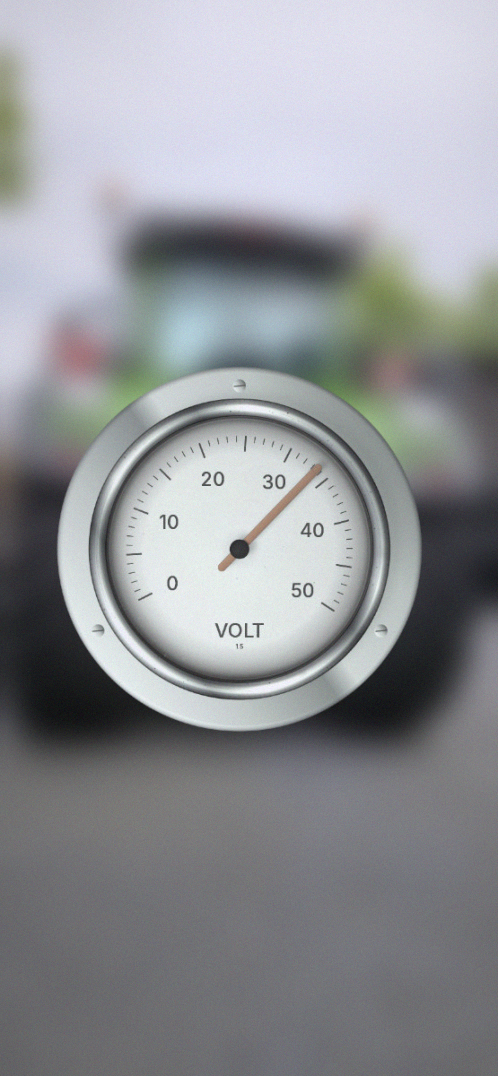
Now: 33.5
